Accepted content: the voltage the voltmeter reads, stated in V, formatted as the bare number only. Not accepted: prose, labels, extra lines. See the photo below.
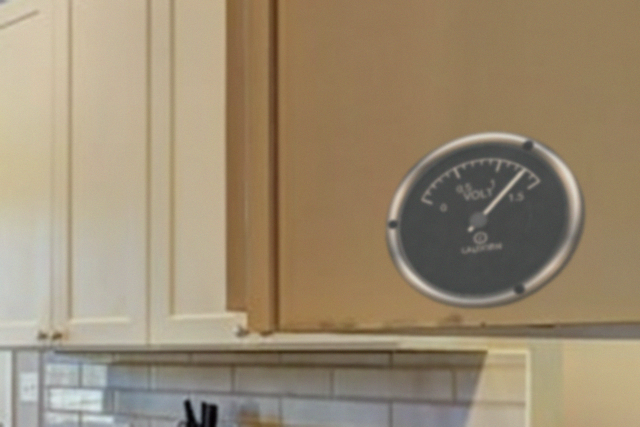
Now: 1.3
